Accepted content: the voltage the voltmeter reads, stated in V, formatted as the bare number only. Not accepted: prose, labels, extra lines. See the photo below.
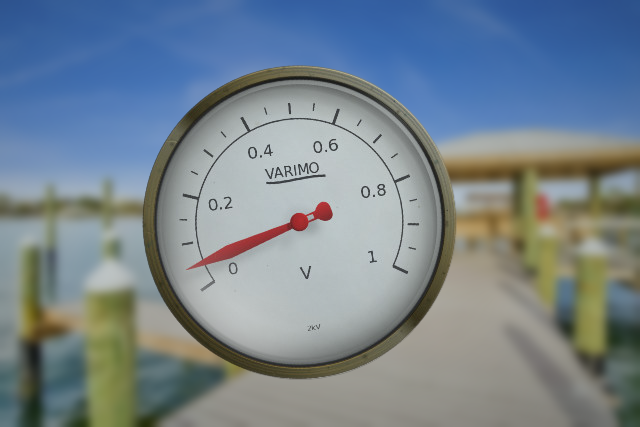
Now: 0.05
